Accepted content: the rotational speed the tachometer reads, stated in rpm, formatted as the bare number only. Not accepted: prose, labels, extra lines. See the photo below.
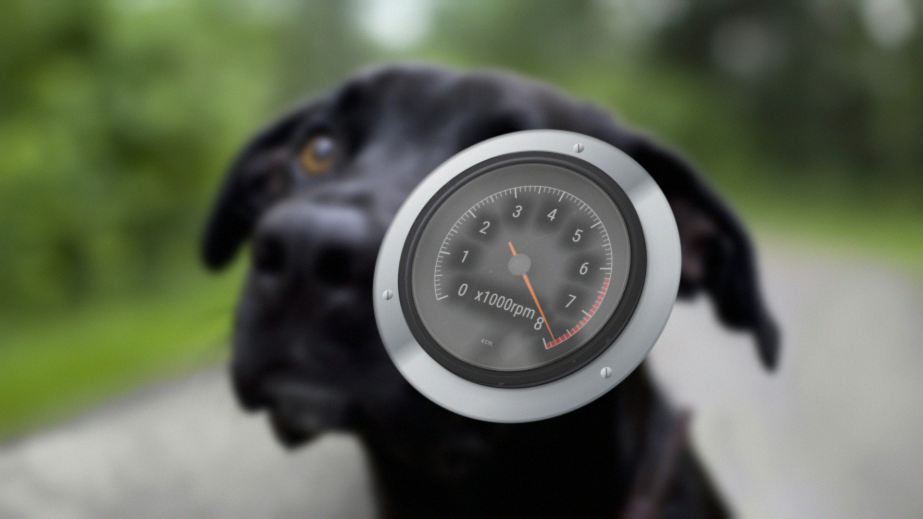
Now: 7800
